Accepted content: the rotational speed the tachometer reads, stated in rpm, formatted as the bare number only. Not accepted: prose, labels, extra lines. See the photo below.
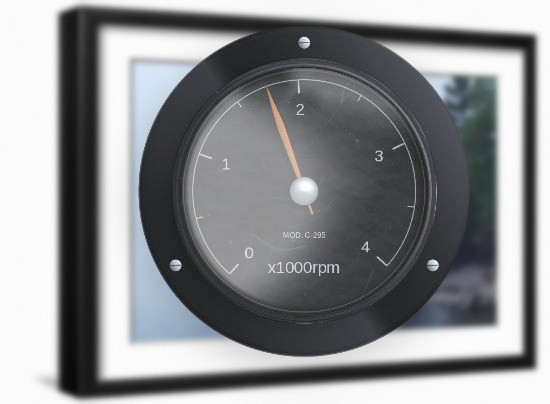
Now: 1750
